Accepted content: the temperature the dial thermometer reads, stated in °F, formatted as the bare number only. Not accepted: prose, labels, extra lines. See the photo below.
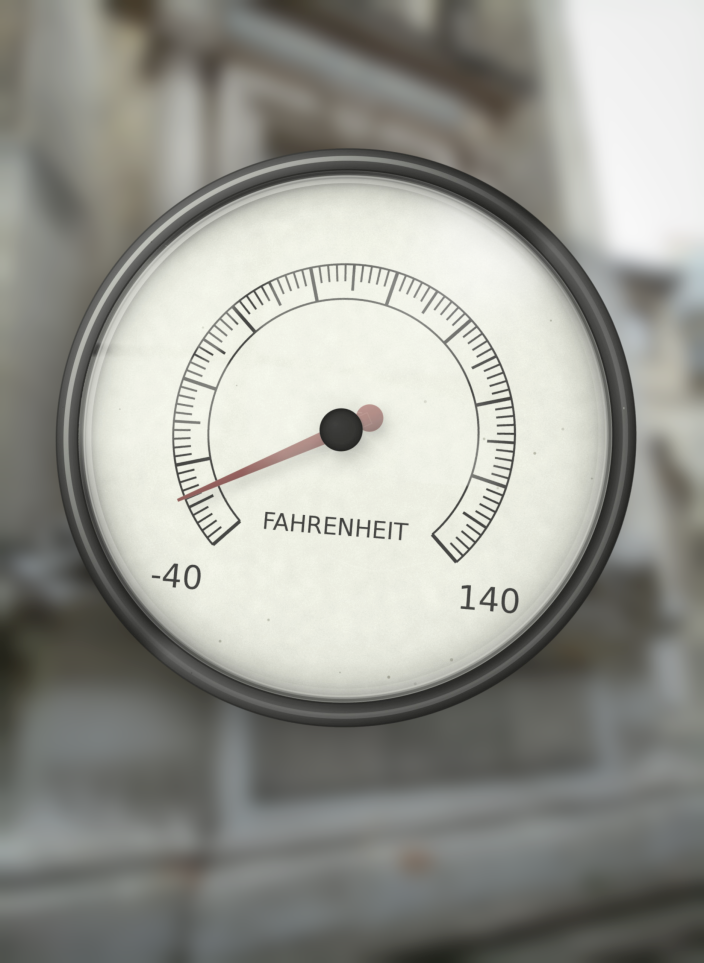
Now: -28
